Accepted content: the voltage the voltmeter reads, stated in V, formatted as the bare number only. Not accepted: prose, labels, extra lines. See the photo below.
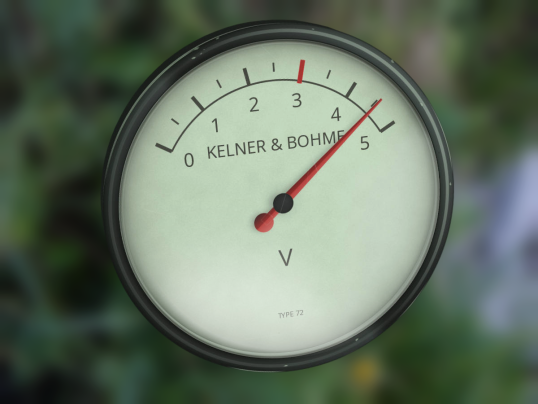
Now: 4.5
